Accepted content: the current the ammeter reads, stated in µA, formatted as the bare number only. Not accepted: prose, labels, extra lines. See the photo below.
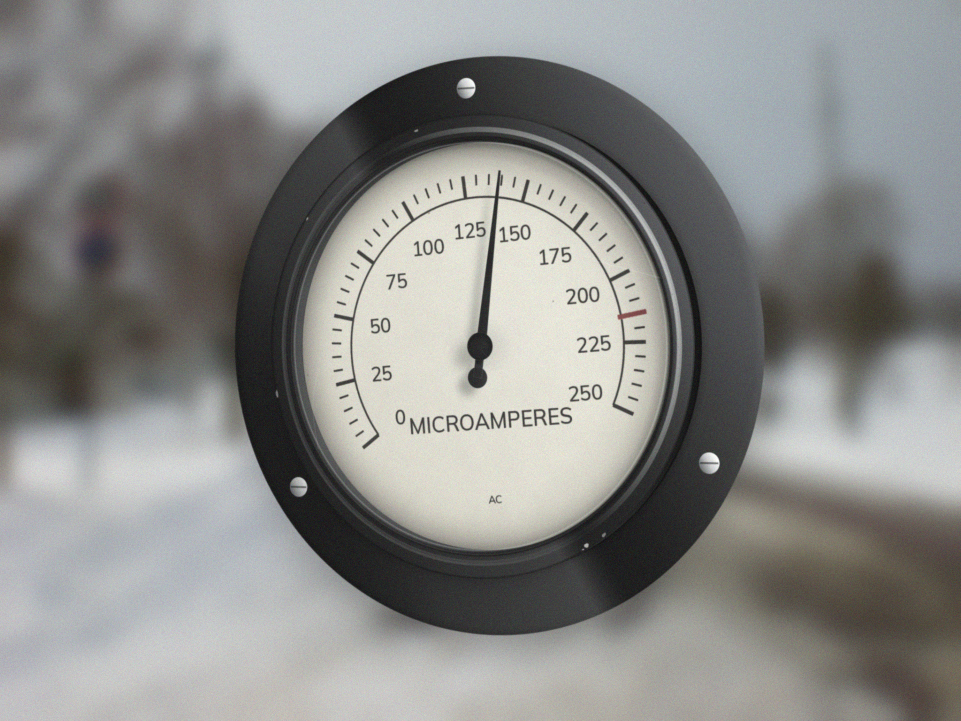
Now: 140
